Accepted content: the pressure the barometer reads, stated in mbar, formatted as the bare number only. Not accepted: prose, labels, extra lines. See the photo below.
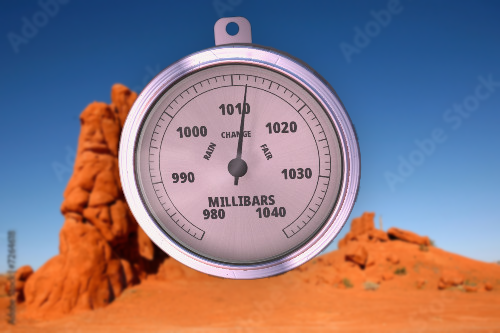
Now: 1012
